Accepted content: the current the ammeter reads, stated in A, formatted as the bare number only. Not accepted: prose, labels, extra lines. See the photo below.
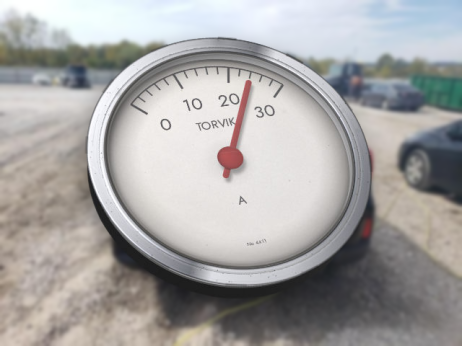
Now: 24
